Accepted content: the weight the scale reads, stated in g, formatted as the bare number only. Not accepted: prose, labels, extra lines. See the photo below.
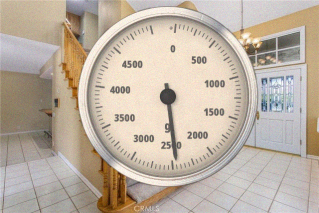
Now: 2450
